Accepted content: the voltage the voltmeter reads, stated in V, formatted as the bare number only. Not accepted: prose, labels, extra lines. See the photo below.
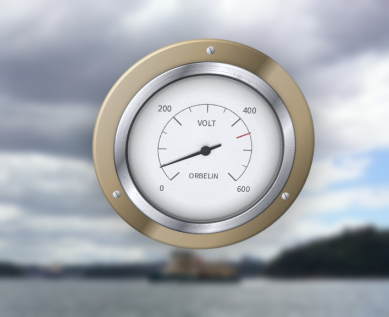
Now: 50
